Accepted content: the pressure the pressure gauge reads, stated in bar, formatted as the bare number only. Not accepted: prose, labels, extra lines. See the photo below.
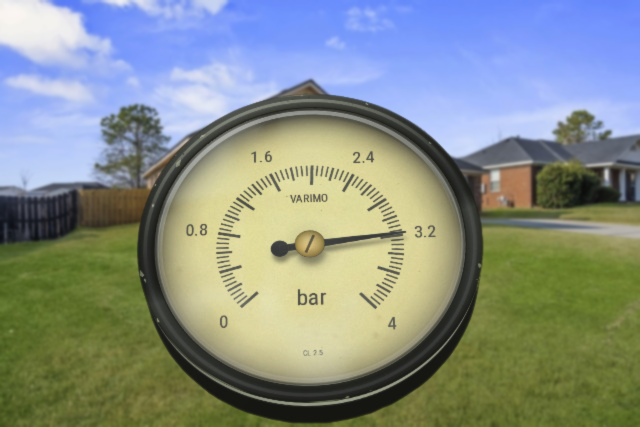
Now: 3.2
